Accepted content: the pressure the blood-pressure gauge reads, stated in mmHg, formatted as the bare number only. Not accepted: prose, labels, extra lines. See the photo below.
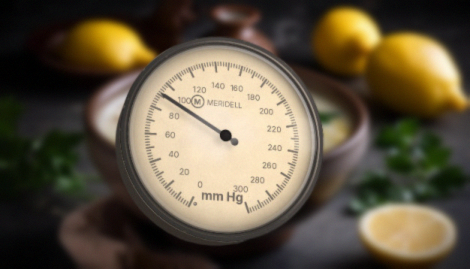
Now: 90
